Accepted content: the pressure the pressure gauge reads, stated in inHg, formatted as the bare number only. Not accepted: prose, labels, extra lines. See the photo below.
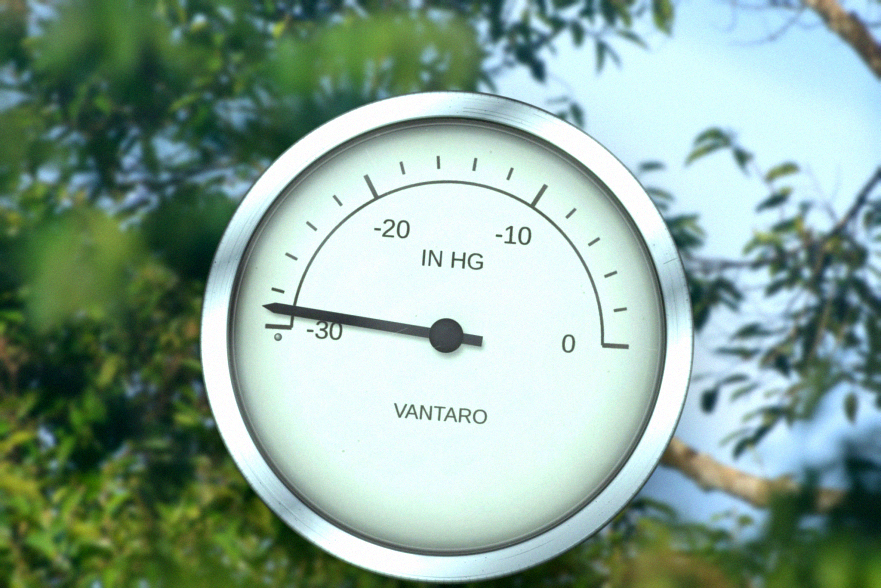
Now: -29
